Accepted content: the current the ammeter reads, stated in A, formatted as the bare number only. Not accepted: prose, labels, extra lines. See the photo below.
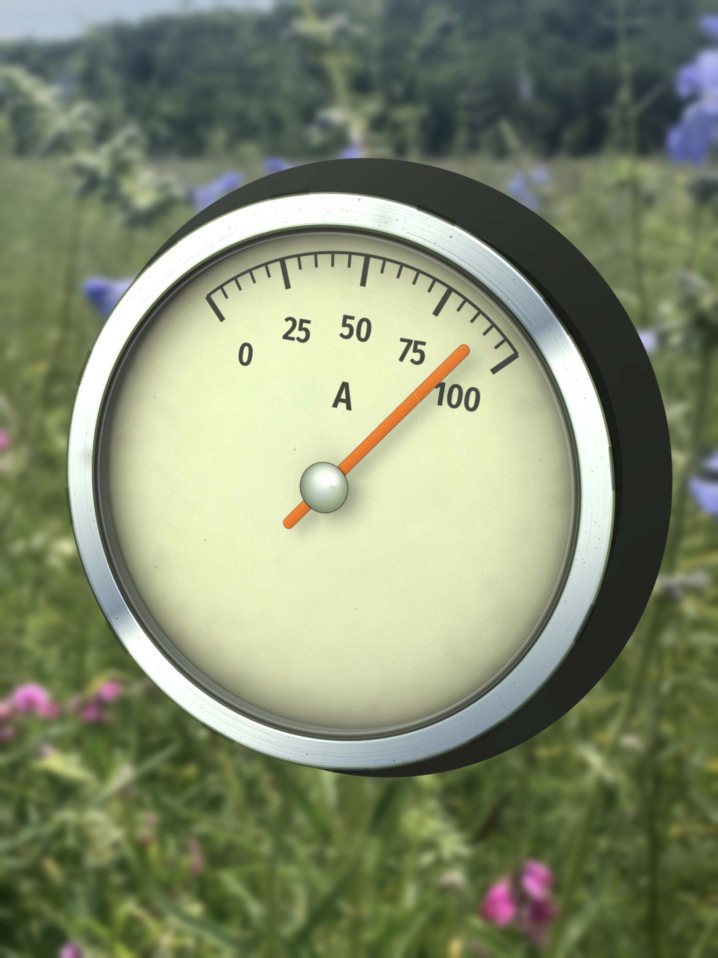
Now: 90
